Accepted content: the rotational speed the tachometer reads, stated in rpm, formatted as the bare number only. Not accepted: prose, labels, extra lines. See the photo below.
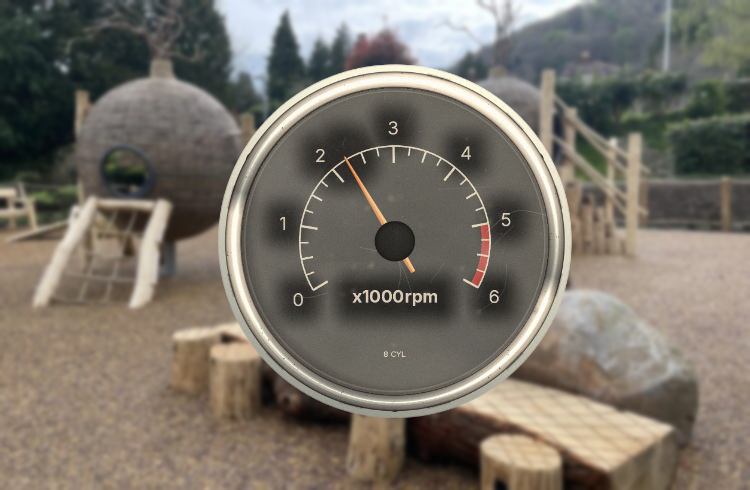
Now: 2250
